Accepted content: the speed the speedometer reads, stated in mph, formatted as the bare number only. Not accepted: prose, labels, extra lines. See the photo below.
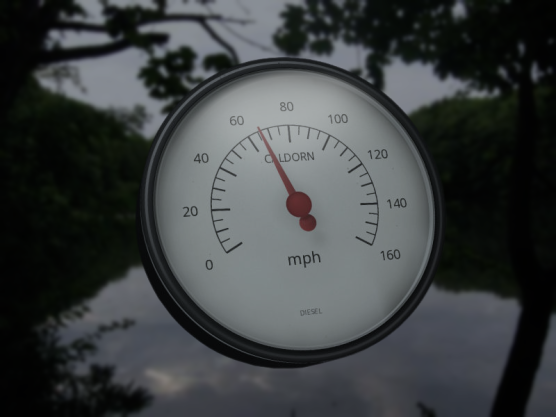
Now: 65
